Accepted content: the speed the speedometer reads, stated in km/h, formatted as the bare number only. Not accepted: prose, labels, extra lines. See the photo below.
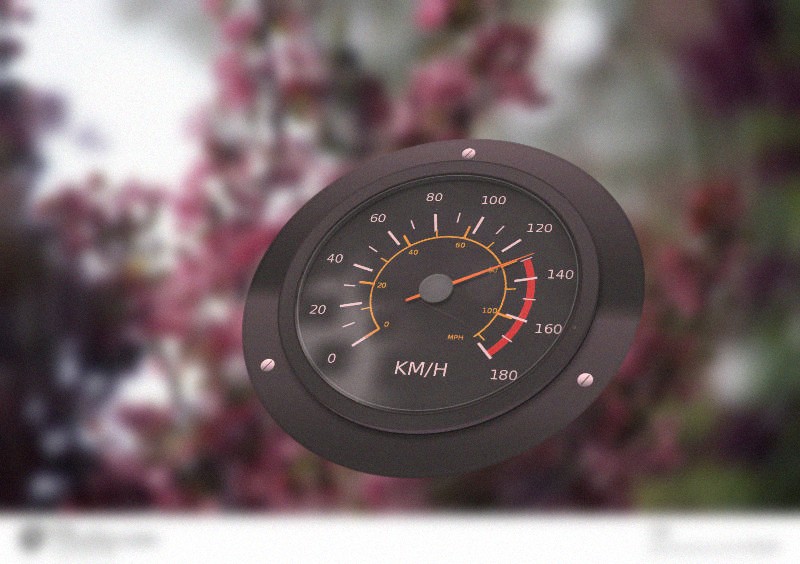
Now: 130
